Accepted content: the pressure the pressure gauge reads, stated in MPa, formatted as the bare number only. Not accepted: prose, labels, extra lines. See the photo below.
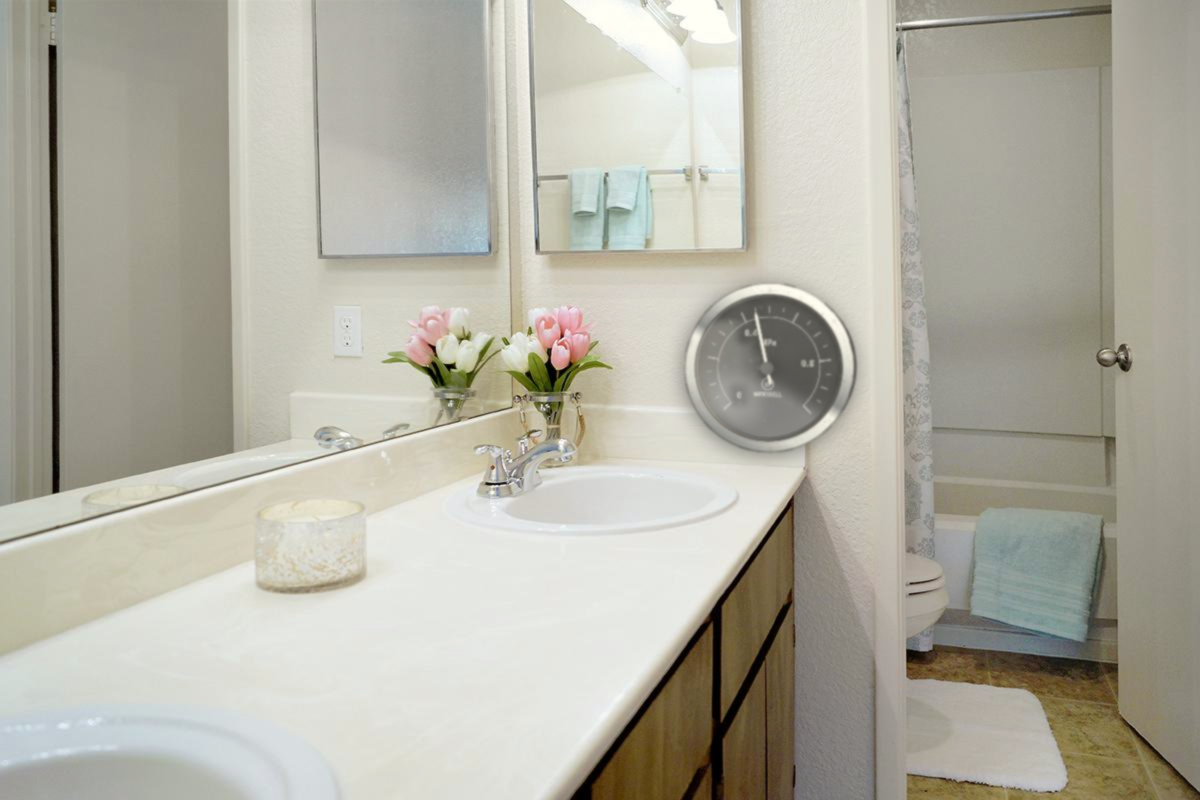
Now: 0.45
